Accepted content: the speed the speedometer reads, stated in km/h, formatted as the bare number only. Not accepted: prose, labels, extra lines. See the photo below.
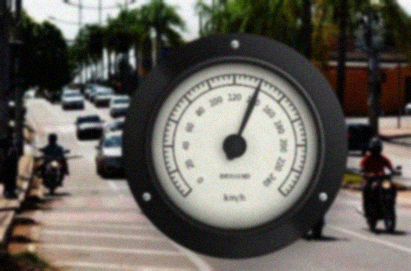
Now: 140
